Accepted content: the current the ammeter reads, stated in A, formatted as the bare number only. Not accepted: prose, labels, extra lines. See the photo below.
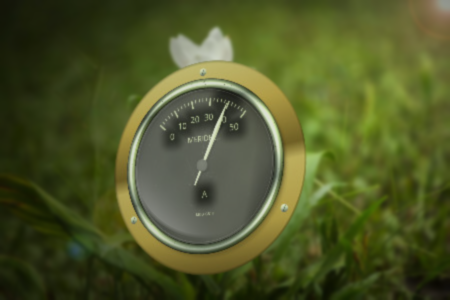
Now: 40
